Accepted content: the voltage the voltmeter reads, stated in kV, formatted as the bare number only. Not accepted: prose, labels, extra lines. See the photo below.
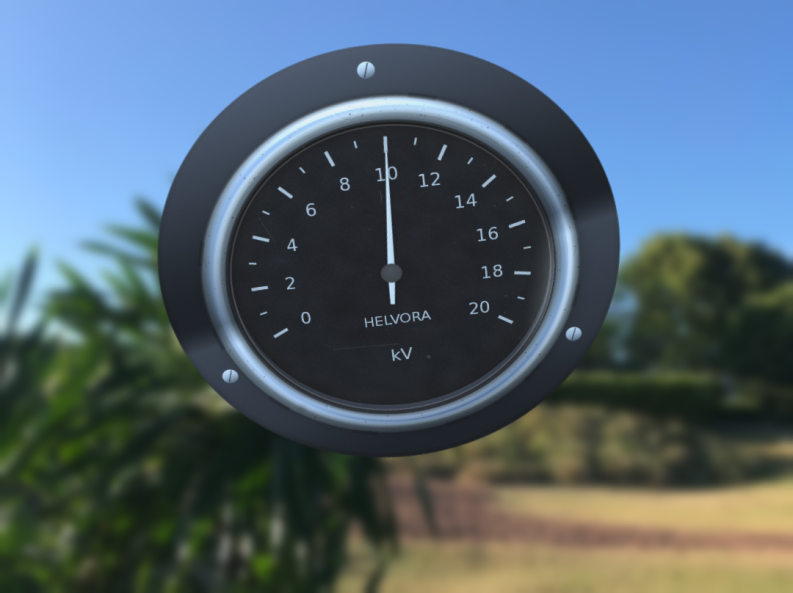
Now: 10
